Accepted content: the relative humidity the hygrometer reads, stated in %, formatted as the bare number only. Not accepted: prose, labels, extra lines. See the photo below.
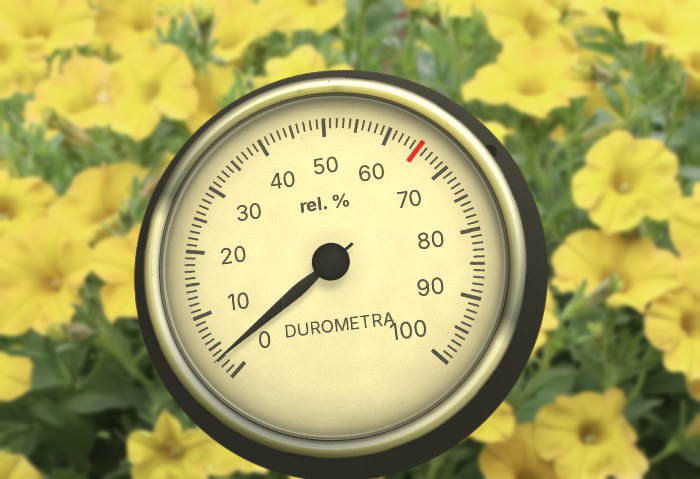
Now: 3
